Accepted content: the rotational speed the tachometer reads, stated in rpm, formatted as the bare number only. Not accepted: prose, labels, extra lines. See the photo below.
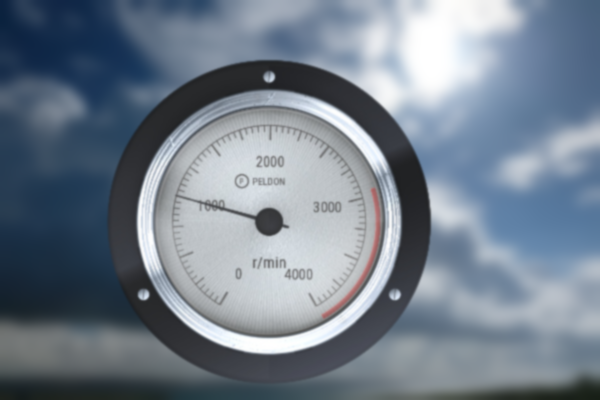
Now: 1000
